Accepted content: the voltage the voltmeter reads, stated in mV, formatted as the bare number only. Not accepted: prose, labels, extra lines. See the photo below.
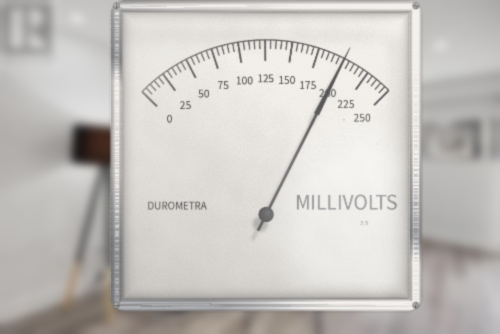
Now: 200
